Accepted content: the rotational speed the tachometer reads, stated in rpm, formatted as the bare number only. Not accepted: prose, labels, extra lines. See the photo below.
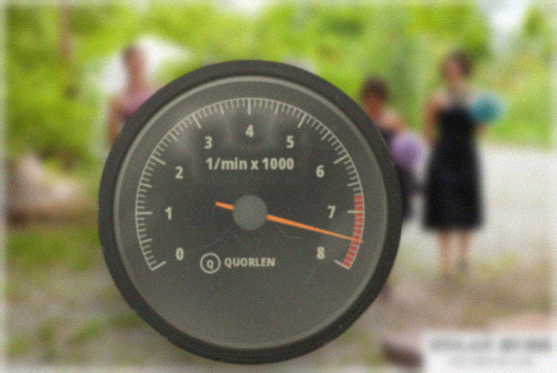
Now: 7500
